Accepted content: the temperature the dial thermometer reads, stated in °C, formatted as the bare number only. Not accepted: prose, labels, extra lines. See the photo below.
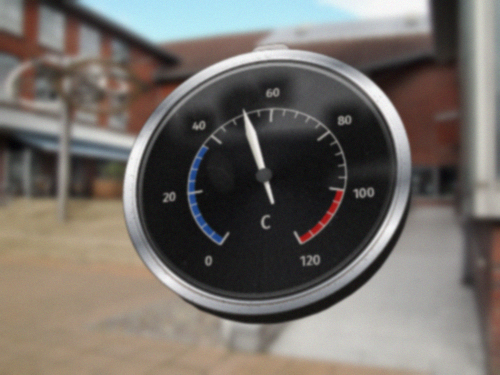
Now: 52
